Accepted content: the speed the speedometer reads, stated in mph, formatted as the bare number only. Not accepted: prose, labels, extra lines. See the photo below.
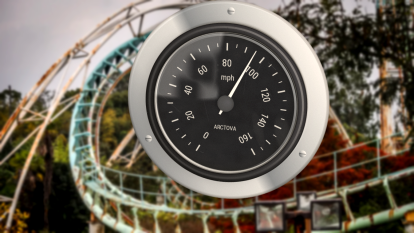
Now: 95
